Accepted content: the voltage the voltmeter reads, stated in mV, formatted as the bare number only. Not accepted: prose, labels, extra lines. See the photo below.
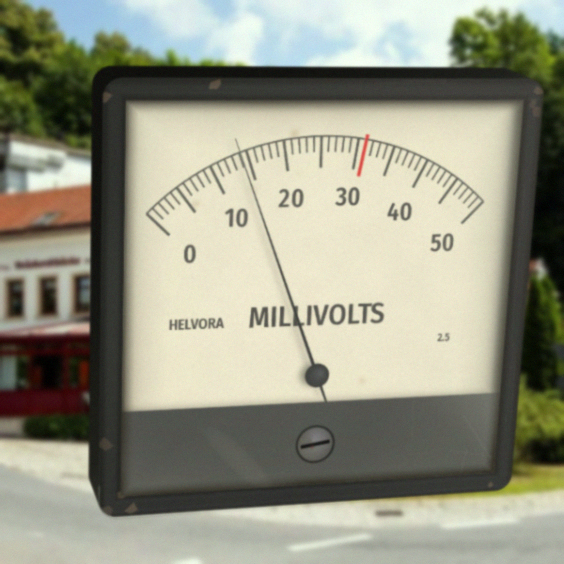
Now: 14
